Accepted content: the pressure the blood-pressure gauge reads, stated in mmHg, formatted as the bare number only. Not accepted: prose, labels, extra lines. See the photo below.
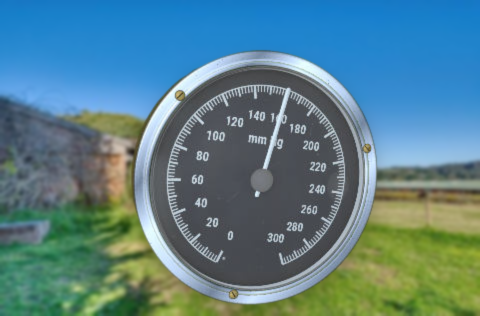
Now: 160
